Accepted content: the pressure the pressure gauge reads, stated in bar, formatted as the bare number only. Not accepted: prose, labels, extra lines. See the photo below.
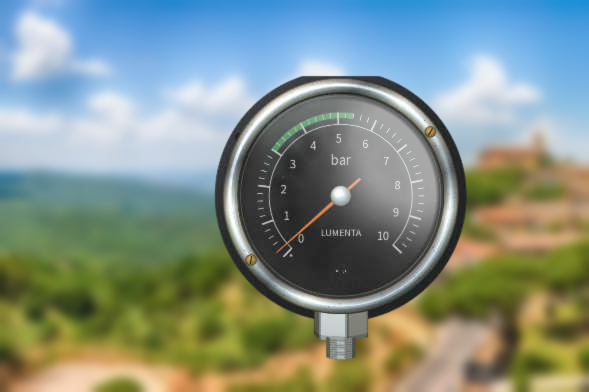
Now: 0.2
